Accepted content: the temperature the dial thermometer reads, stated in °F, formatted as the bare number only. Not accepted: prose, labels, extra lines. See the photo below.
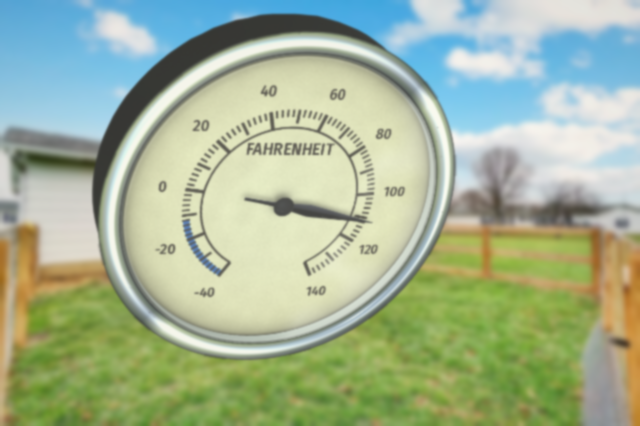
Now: 110
